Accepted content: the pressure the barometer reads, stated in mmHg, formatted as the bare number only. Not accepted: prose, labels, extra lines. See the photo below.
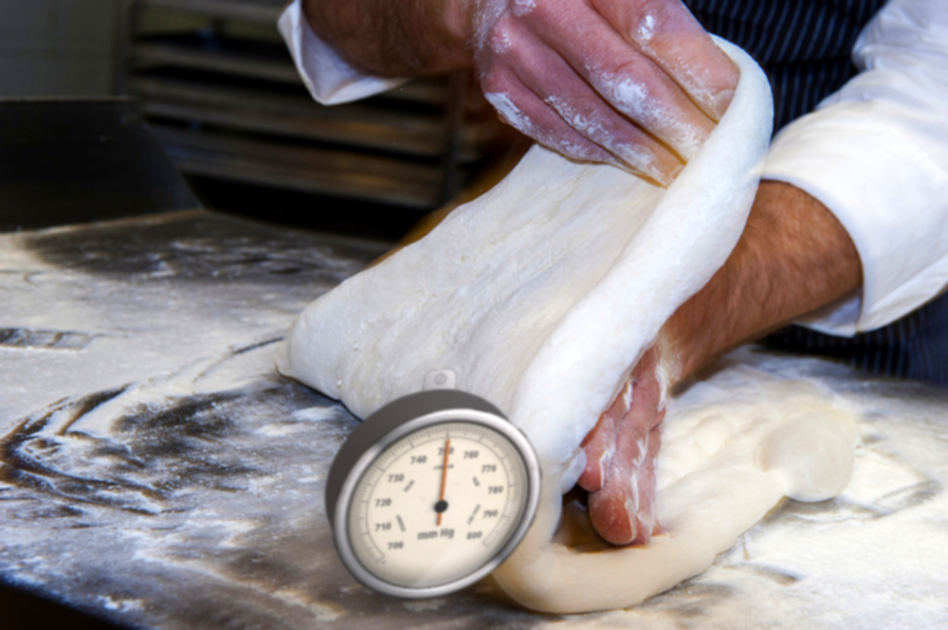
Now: 750
